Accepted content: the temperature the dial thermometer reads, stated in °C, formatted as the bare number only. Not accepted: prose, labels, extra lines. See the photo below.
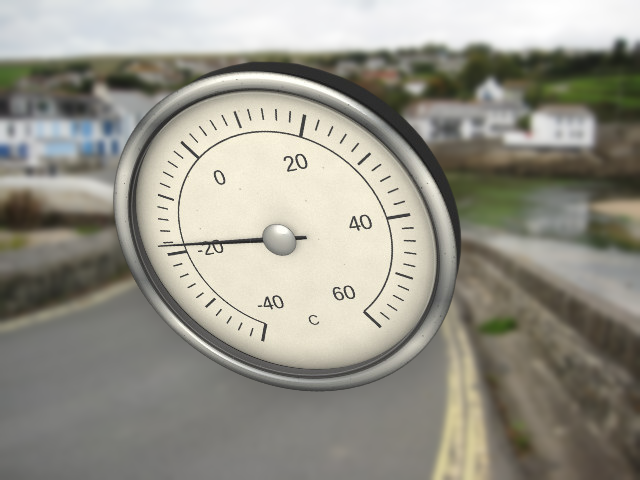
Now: -18
